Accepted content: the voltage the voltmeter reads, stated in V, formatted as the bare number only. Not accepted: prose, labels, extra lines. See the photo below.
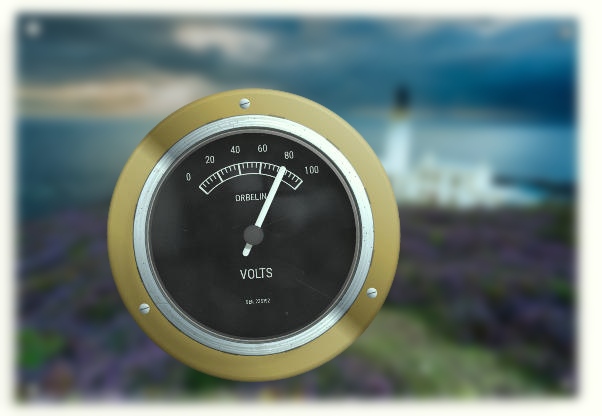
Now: 80
